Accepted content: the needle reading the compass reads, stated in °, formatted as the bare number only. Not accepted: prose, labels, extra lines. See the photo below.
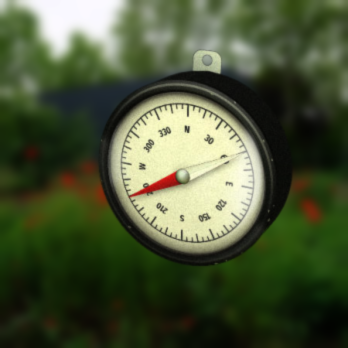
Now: 240
